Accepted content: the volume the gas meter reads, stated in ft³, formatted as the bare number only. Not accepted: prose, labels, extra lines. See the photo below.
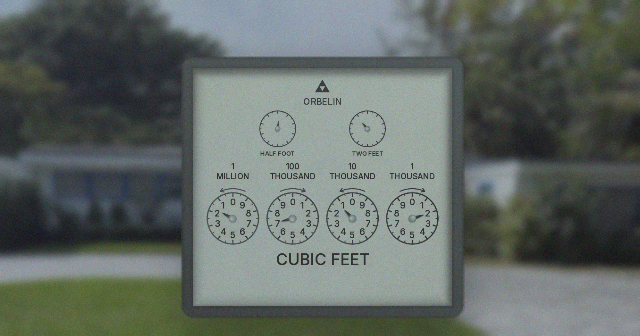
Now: 171200
